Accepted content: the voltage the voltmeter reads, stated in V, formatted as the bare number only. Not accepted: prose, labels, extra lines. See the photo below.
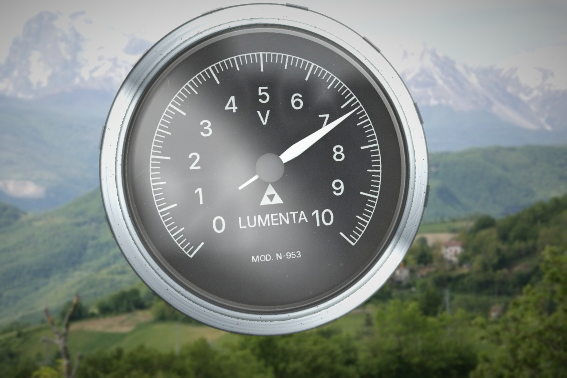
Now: 7.2
